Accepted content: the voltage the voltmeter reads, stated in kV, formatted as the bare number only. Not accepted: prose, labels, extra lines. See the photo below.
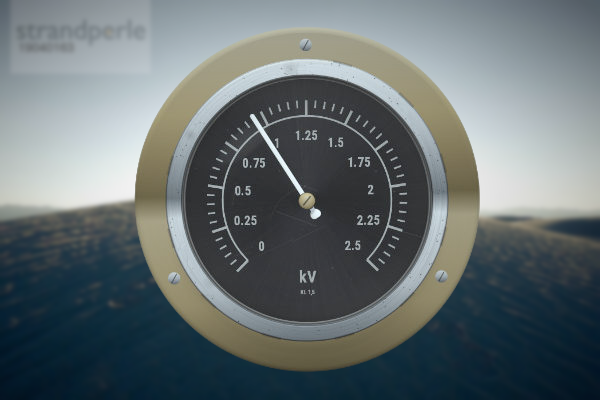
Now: 0.95
